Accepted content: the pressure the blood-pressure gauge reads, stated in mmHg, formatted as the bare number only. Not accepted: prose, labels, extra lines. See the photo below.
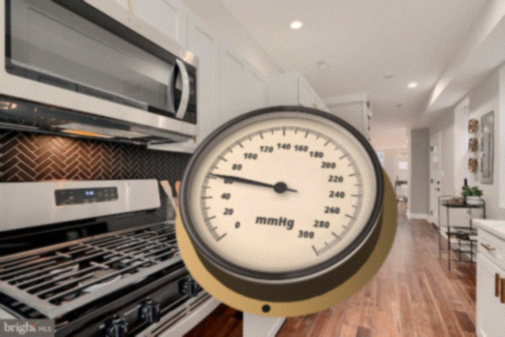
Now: 60
